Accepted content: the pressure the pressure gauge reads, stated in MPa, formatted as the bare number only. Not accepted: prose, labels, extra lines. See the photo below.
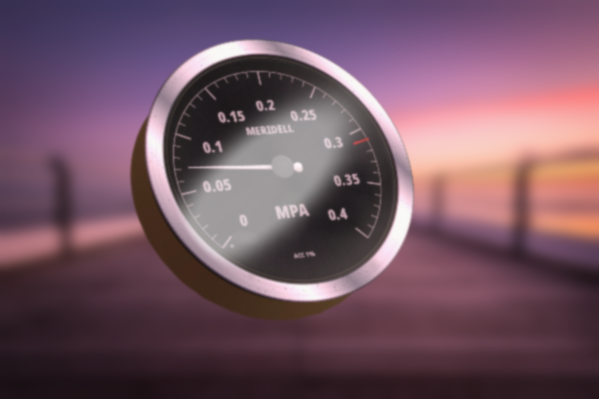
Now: 0.07
